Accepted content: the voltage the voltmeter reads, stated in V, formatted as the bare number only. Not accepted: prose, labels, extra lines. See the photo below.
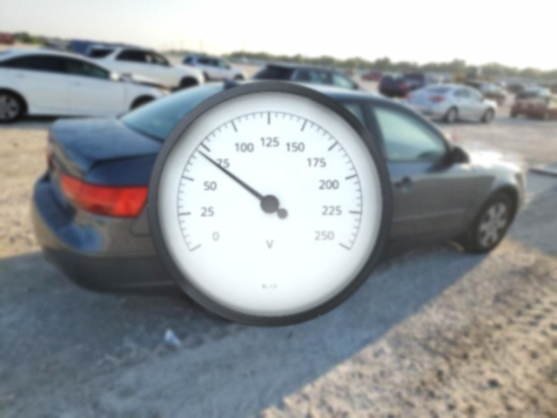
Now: 70
